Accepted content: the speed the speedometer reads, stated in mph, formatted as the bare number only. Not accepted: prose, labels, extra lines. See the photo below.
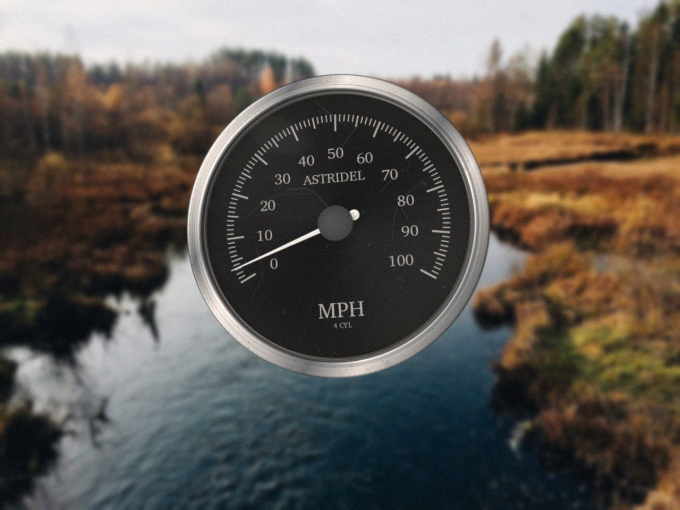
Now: 3
